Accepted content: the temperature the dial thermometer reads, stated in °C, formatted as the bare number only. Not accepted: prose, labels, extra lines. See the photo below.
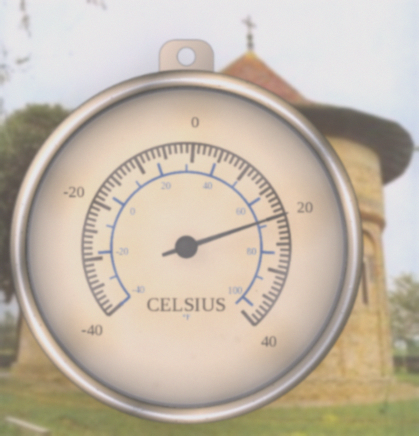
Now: 20
